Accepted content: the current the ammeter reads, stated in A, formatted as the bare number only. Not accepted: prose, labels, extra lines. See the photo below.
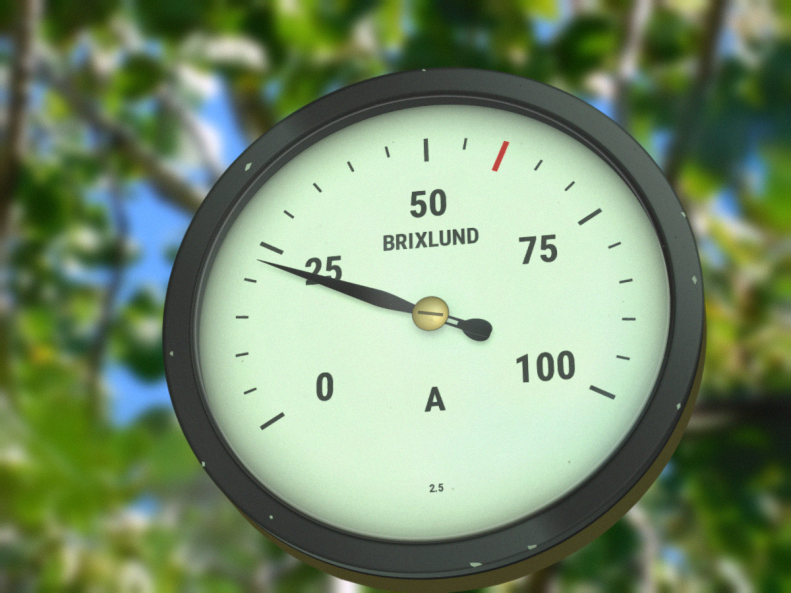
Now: 22.5
